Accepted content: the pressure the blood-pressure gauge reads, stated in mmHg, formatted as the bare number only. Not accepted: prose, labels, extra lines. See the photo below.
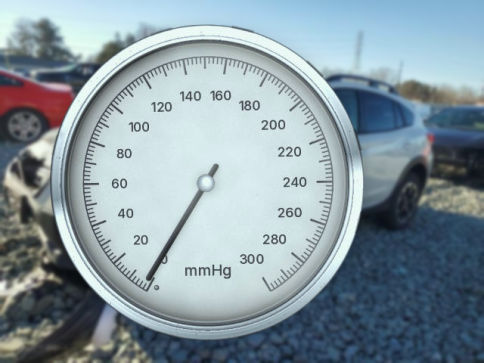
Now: 2
